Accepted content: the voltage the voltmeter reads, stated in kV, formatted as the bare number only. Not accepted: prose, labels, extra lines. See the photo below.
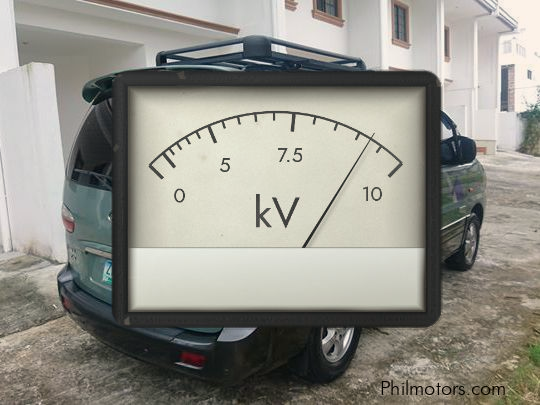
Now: 9.25
